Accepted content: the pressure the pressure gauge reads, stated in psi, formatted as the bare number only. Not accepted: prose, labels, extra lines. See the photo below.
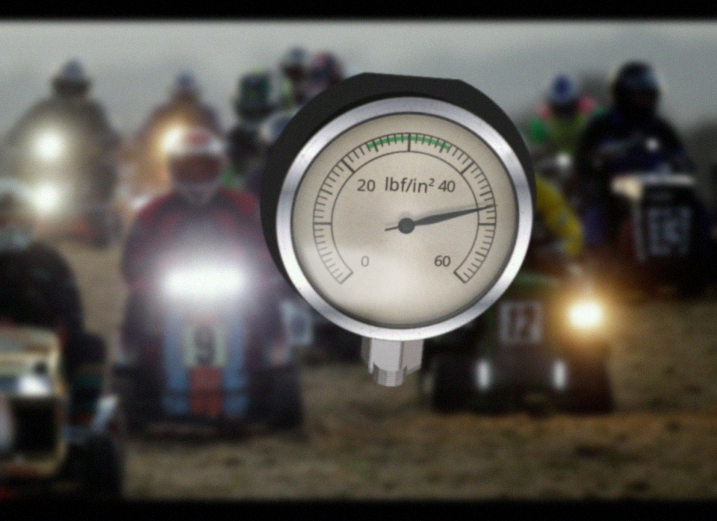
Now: 47
